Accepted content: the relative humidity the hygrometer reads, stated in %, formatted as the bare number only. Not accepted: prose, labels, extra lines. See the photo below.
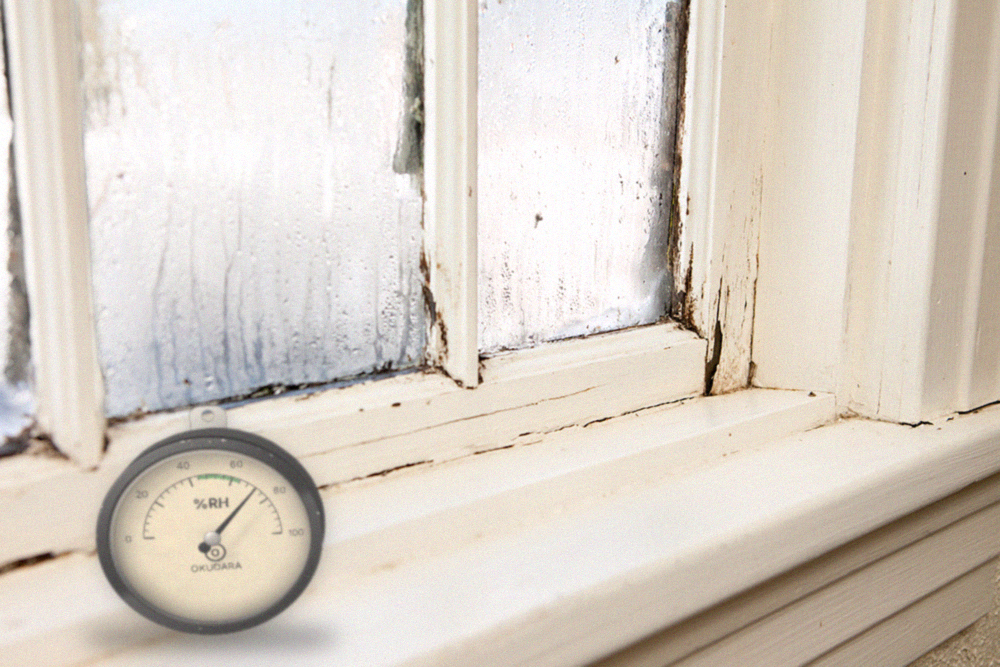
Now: 72
